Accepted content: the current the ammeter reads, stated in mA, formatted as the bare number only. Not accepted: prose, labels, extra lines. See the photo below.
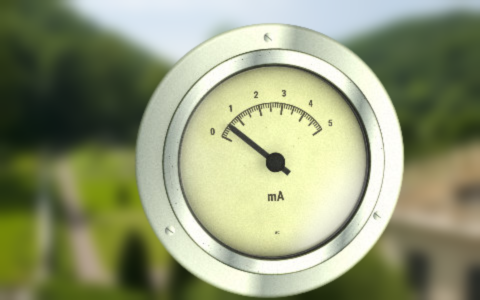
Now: 0.5
